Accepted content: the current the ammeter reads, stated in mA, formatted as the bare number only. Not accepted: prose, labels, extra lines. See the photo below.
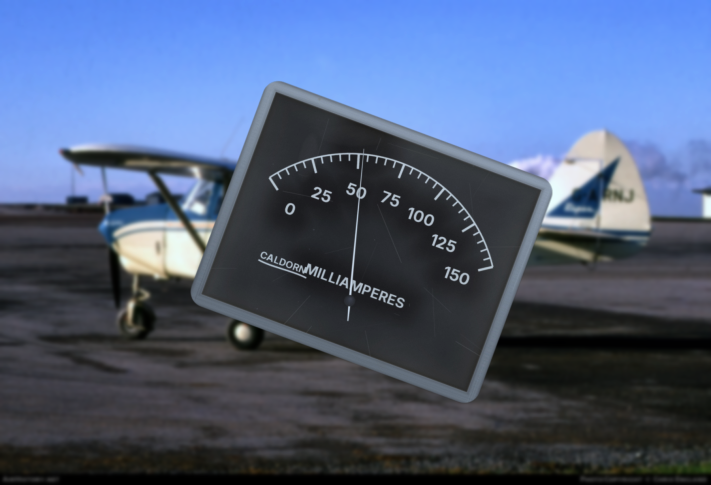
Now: 52.5
